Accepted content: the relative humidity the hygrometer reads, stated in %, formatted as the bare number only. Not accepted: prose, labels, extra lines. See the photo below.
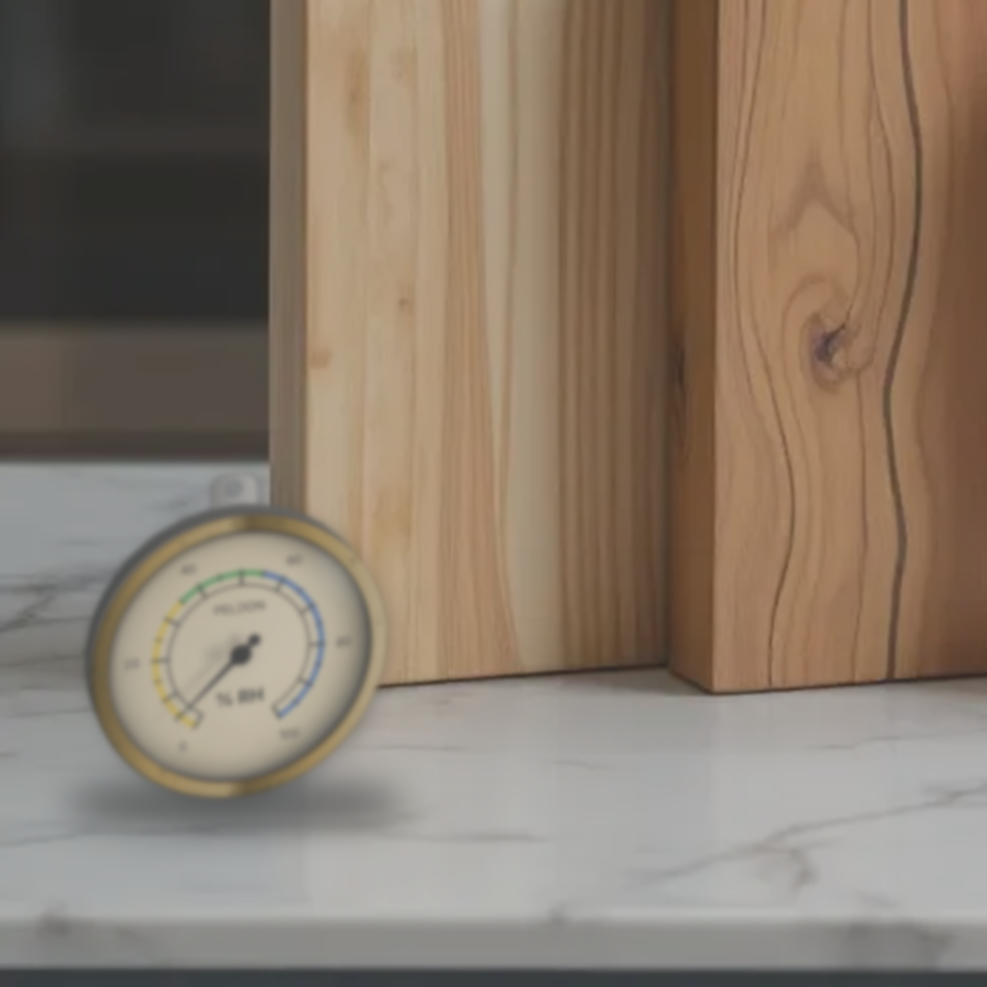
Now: 5
